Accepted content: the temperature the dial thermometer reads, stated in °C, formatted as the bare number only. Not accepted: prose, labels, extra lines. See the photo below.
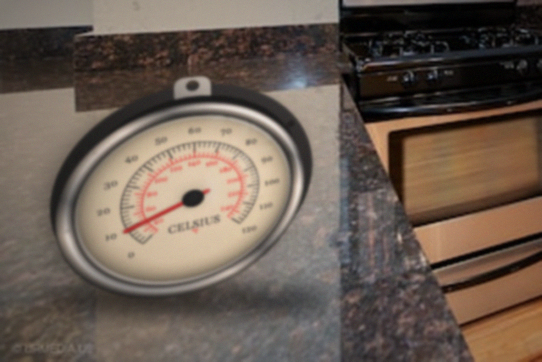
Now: 10
